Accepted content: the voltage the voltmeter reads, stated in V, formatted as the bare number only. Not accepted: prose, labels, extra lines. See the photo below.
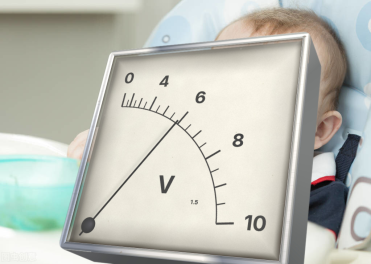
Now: 6
